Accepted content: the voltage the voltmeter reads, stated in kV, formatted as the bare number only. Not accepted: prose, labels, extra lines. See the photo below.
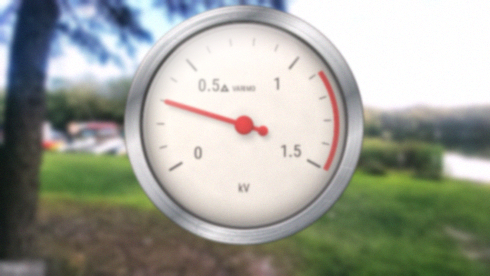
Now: 0.3
